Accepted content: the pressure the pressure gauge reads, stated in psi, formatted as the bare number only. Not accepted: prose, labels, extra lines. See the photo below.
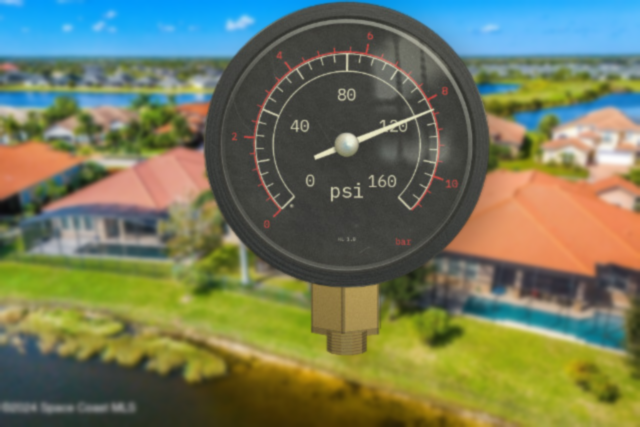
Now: 120
